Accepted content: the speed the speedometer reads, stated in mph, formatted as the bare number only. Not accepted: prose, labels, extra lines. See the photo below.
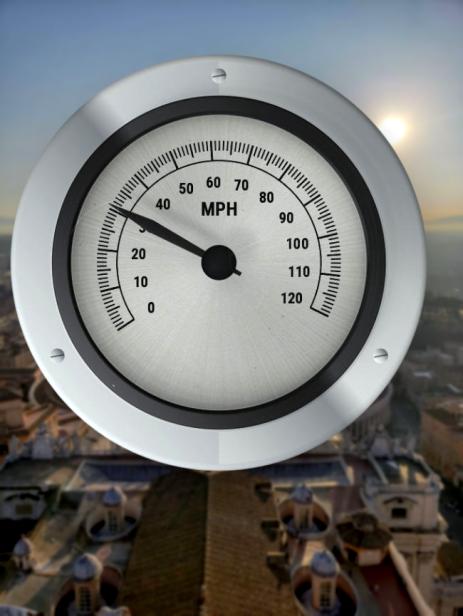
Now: 31
